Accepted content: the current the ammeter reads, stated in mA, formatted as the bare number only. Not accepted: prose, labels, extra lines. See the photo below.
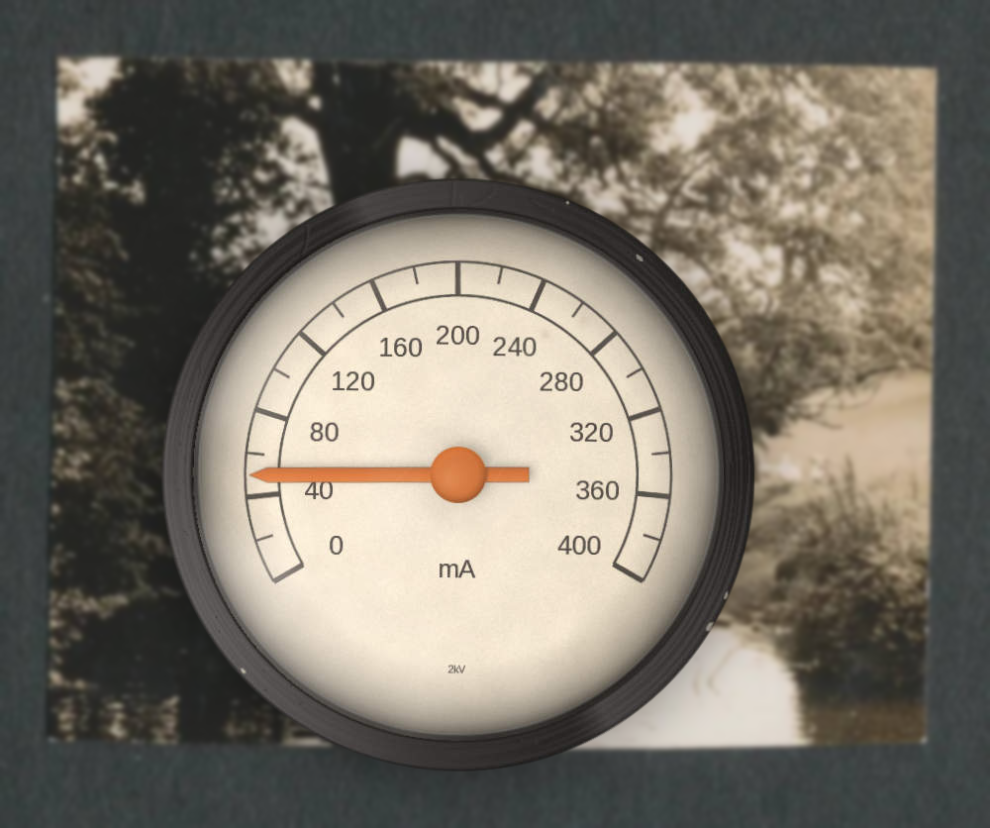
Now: 50
